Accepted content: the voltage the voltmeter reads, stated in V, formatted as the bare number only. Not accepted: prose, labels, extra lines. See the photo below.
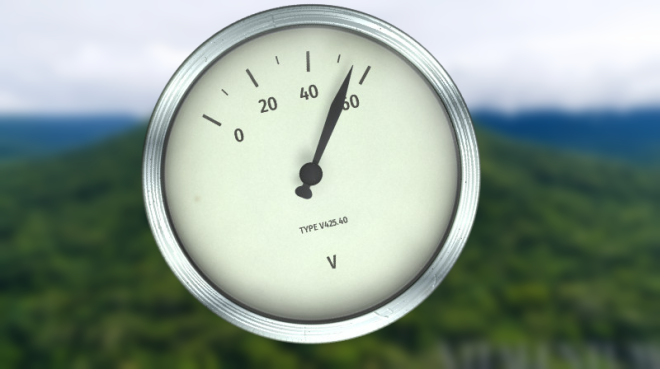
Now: 55
